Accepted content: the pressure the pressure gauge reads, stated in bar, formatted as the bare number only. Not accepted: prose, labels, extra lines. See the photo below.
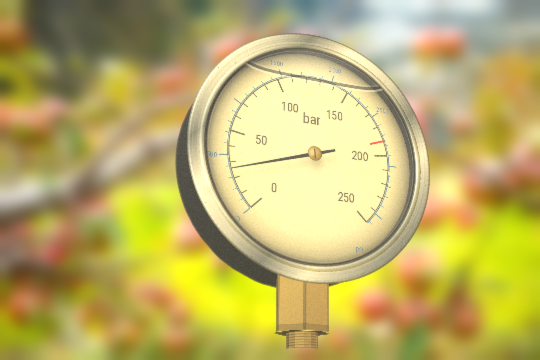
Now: 25
